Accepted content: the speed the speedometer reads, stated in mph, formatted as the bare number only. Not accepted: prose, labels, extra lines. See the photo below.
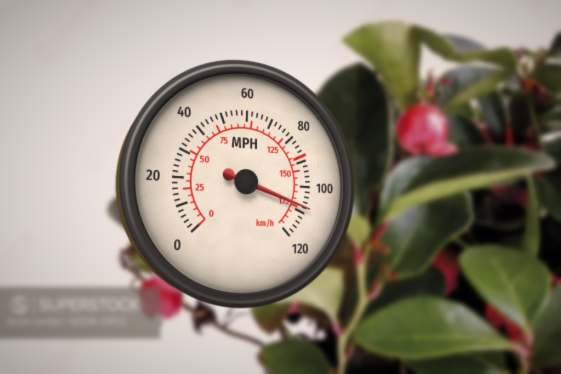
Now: 108
